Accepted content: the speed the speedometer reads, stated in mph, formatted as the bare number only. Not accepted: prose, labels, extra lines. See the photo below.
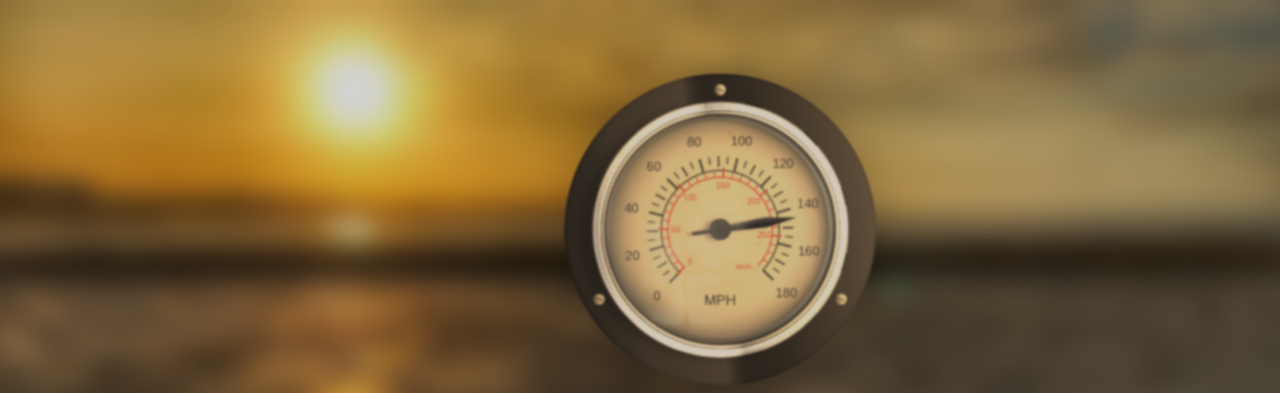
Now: 145
